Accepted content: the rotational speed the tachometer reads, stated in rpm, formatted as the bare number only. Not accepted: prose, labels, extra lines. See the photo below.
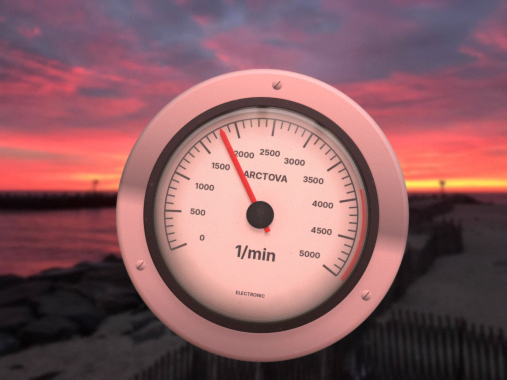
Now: 1800
